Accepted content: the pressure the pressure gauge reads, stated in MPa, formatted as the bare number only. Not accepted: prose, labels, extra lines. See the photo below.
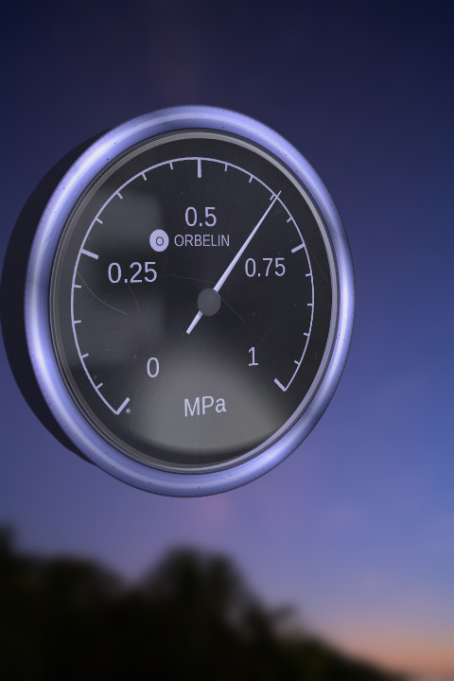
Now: 0.65
